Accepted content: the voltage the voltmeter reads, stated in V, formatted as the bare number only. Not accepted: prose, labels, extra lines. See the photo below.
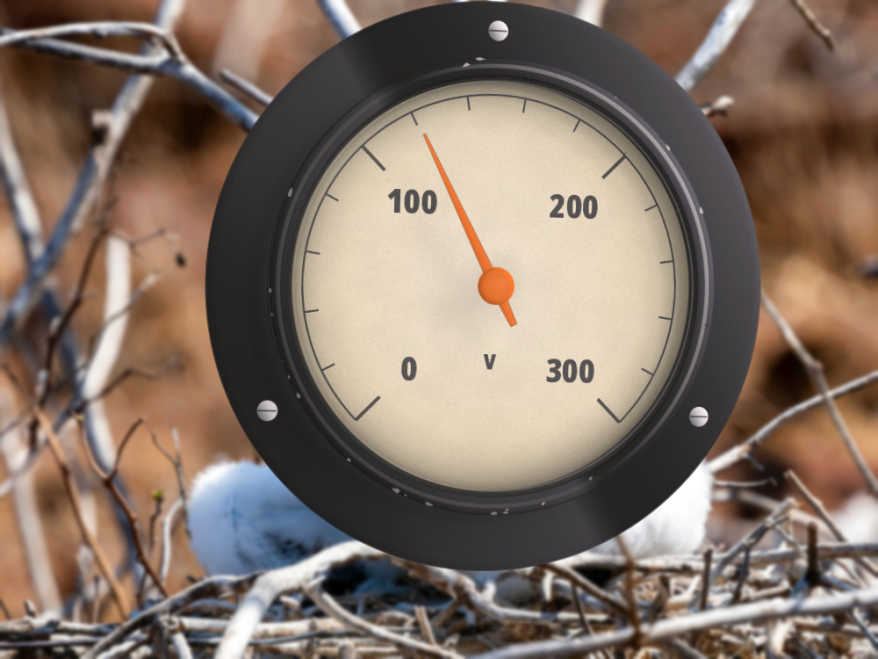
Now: 120
